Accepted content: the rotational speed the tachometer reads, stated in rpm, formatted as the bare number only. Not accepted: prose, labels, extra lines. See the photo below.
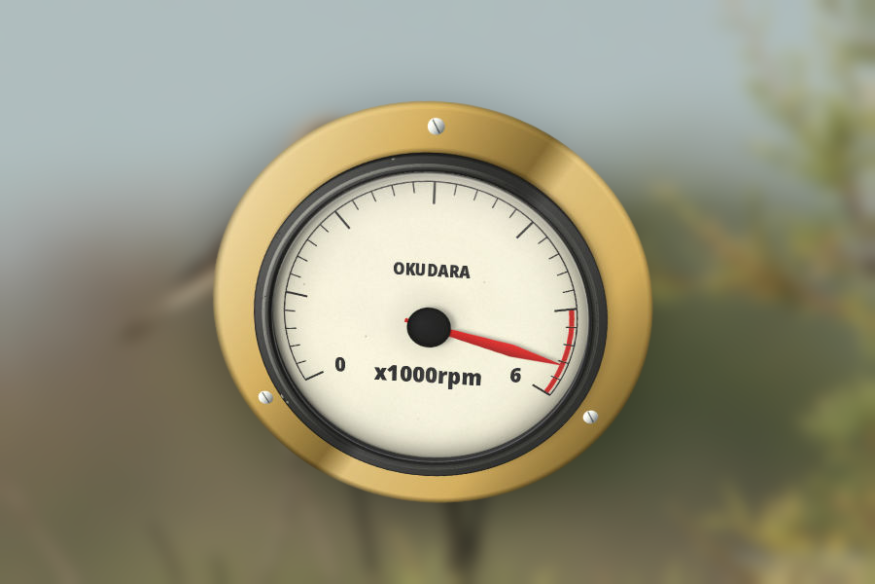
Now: 5600
